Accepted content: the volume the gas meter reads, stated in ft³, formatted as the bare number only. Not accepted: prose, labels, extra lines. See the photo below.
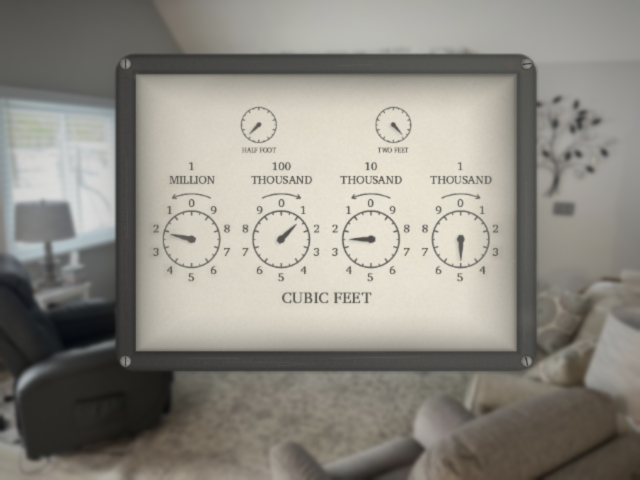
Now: 212500
